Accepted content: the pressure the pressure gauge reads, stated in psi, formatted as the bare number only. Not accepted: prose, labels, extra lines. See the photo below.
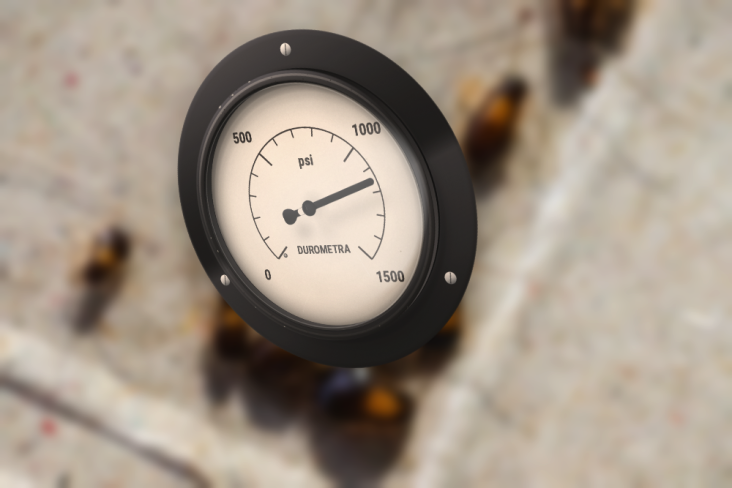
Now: 1150
